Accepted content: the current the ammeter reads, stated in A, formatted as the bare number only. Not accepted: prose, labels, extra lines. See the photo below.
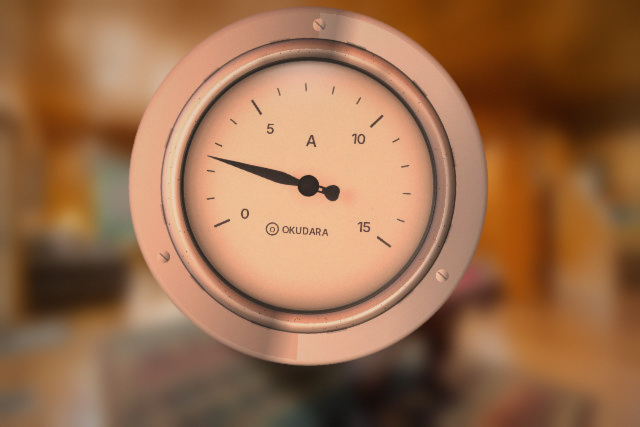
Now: 2.5
